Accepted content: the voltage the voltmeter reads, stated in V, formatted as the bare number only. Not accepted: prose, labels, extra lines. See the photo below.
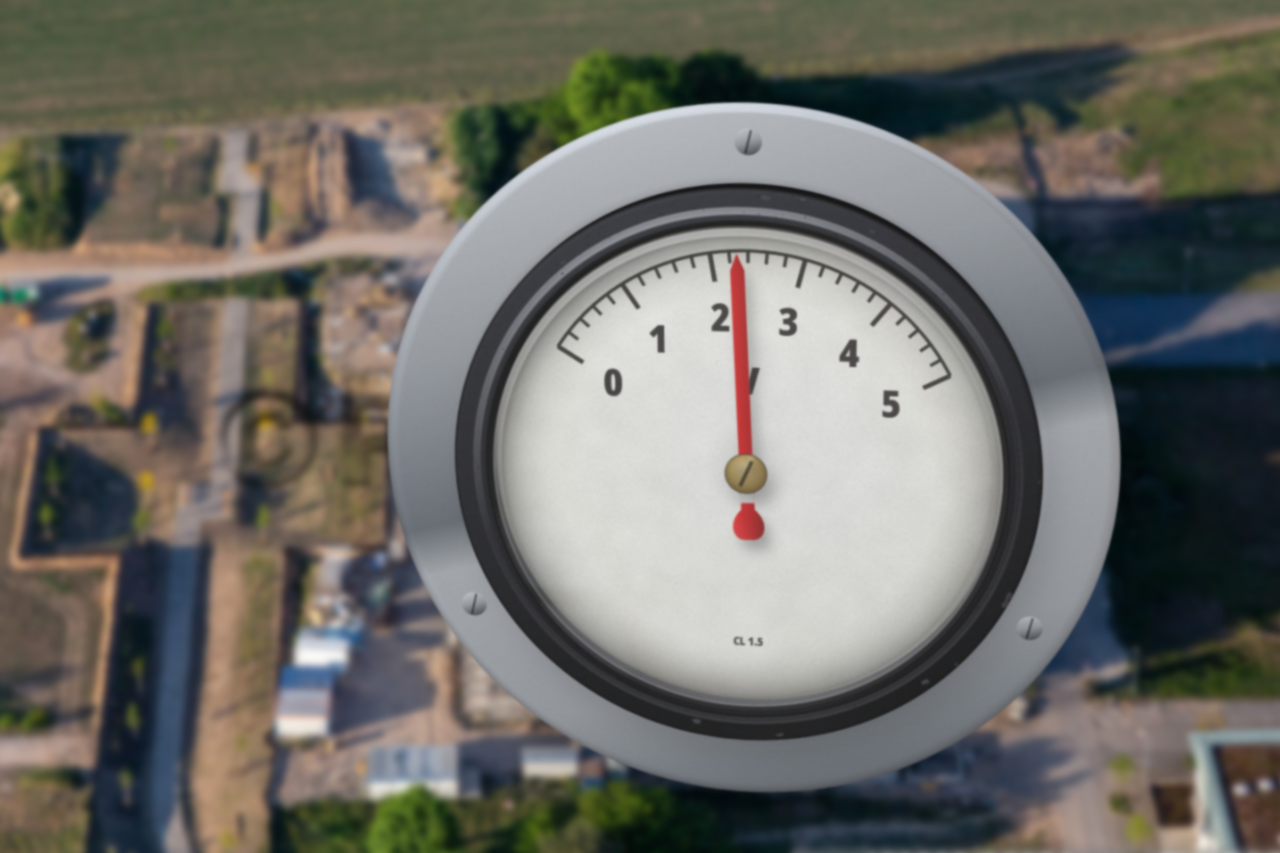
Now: 2.3
